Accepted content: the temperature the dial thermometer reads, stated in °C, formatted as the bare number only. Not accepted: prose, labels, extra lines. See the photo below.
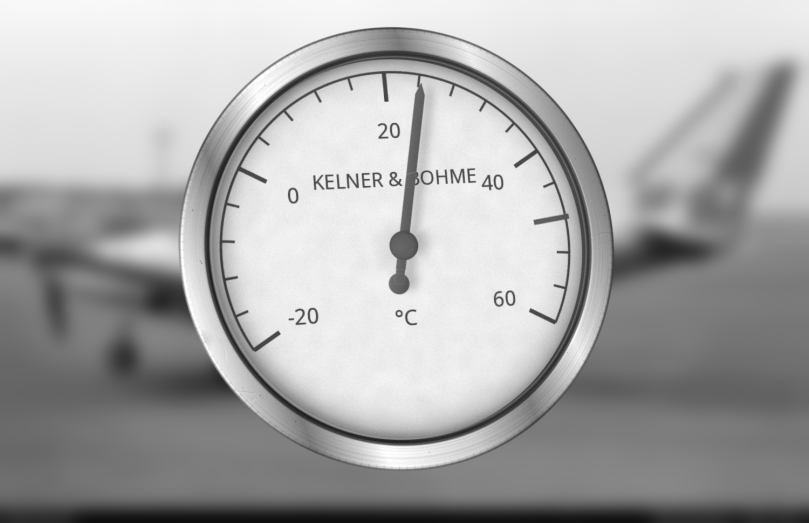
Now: 24
